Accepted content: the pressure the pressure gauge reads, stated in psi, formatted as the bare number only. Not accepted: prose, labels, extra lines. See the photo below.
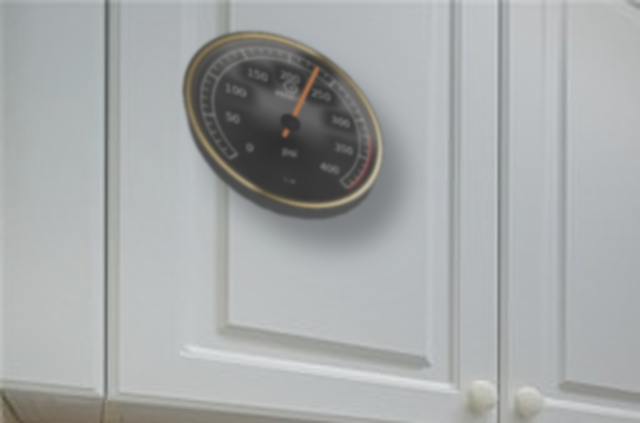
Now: 230
